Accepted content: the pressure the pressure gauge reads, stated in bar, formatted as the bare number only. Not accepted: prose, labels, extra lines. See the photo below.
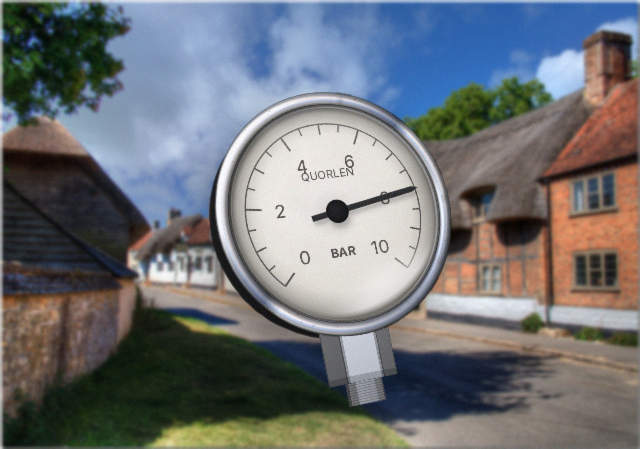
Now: 8
